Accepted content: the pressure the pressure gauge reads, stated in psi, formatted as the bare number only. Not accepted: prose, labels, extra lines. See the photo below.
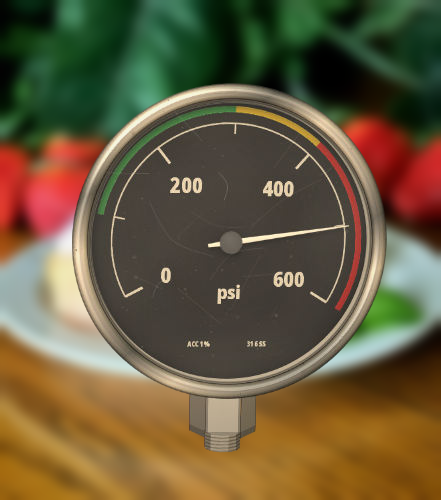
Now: 500
